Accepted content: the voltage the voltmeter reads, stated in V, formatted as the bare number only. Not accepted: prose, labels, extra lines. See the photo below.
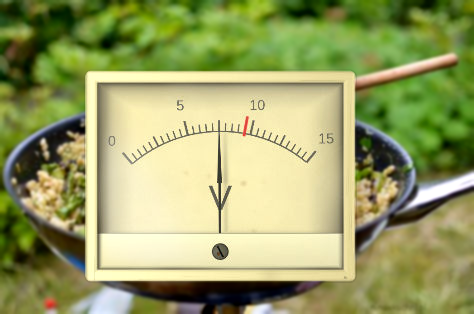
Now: 7.5
